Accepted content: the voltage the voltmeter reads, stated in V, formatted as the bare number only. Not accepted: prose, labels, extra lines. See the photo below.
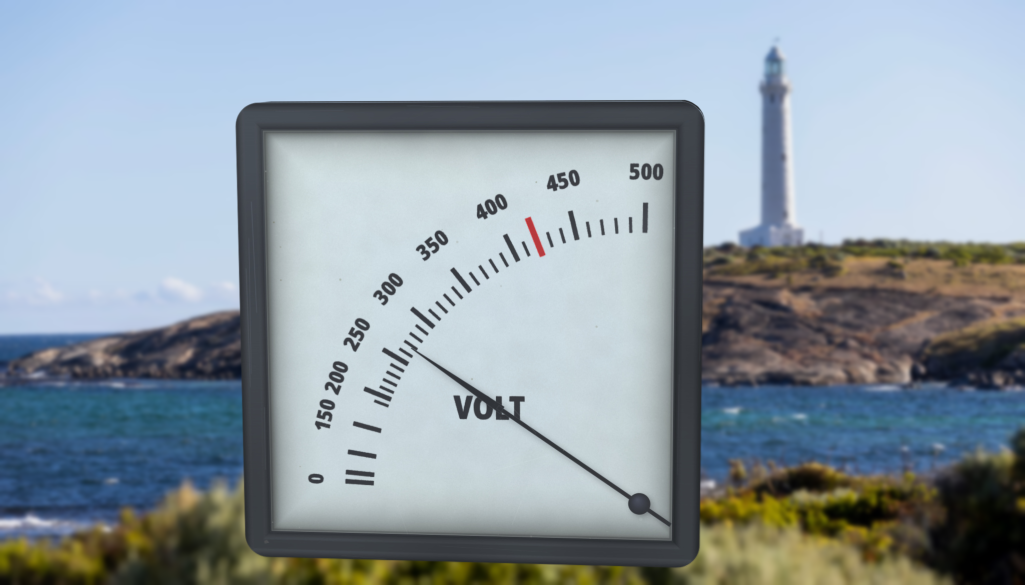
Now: 270
